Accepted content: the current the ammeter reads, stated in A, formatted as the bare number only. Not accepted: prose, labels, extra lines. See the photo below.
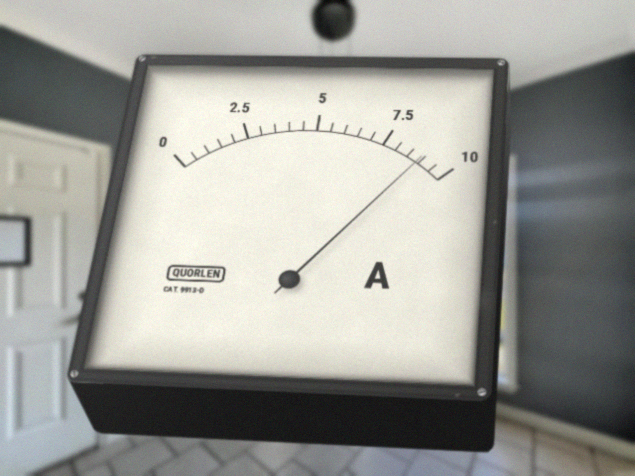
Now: 9
